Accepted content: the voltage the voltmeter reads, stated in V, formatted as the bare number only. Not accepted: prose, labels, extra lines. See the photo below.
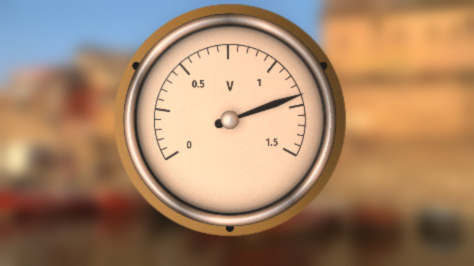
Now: 1.2
